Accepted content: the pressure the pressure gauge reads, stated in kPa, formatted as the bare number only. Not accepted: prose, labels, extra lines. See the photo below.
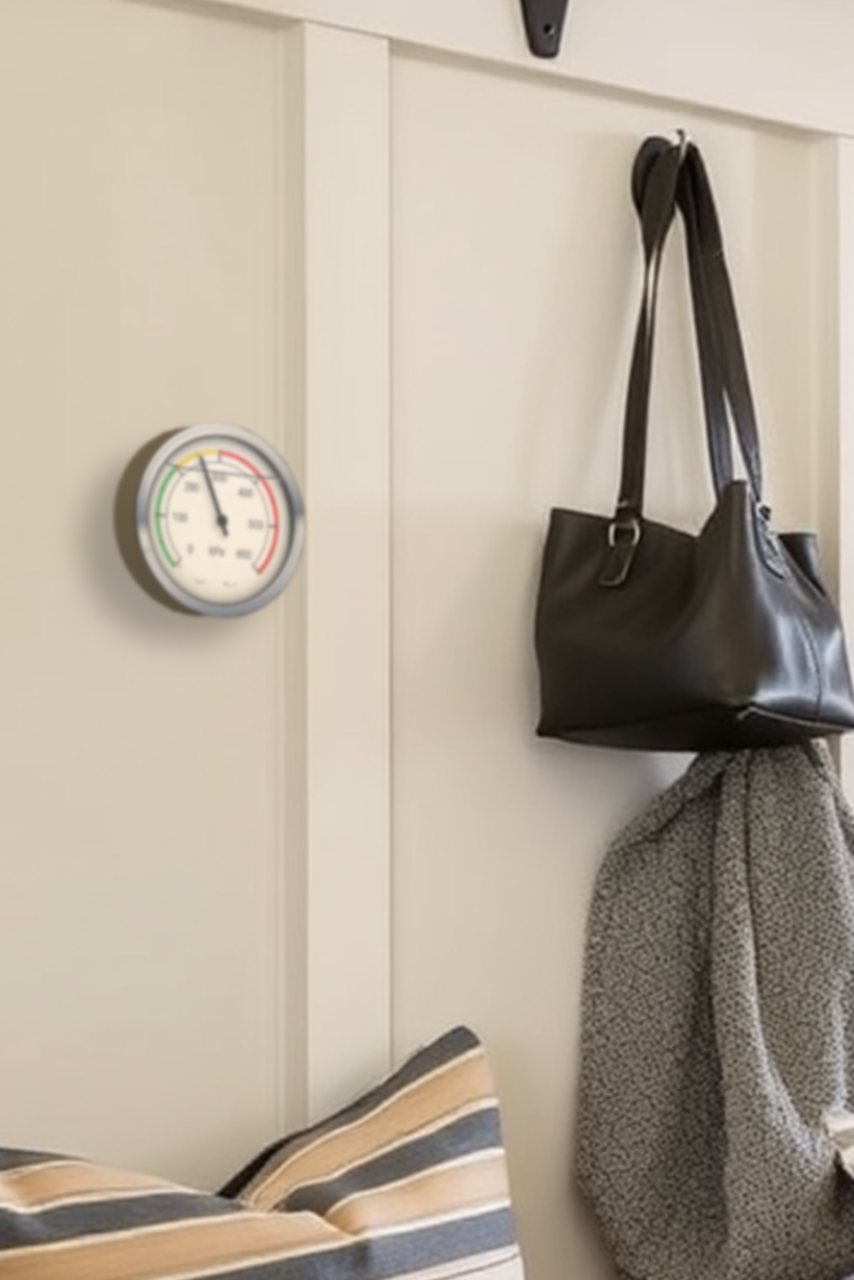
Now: 250
